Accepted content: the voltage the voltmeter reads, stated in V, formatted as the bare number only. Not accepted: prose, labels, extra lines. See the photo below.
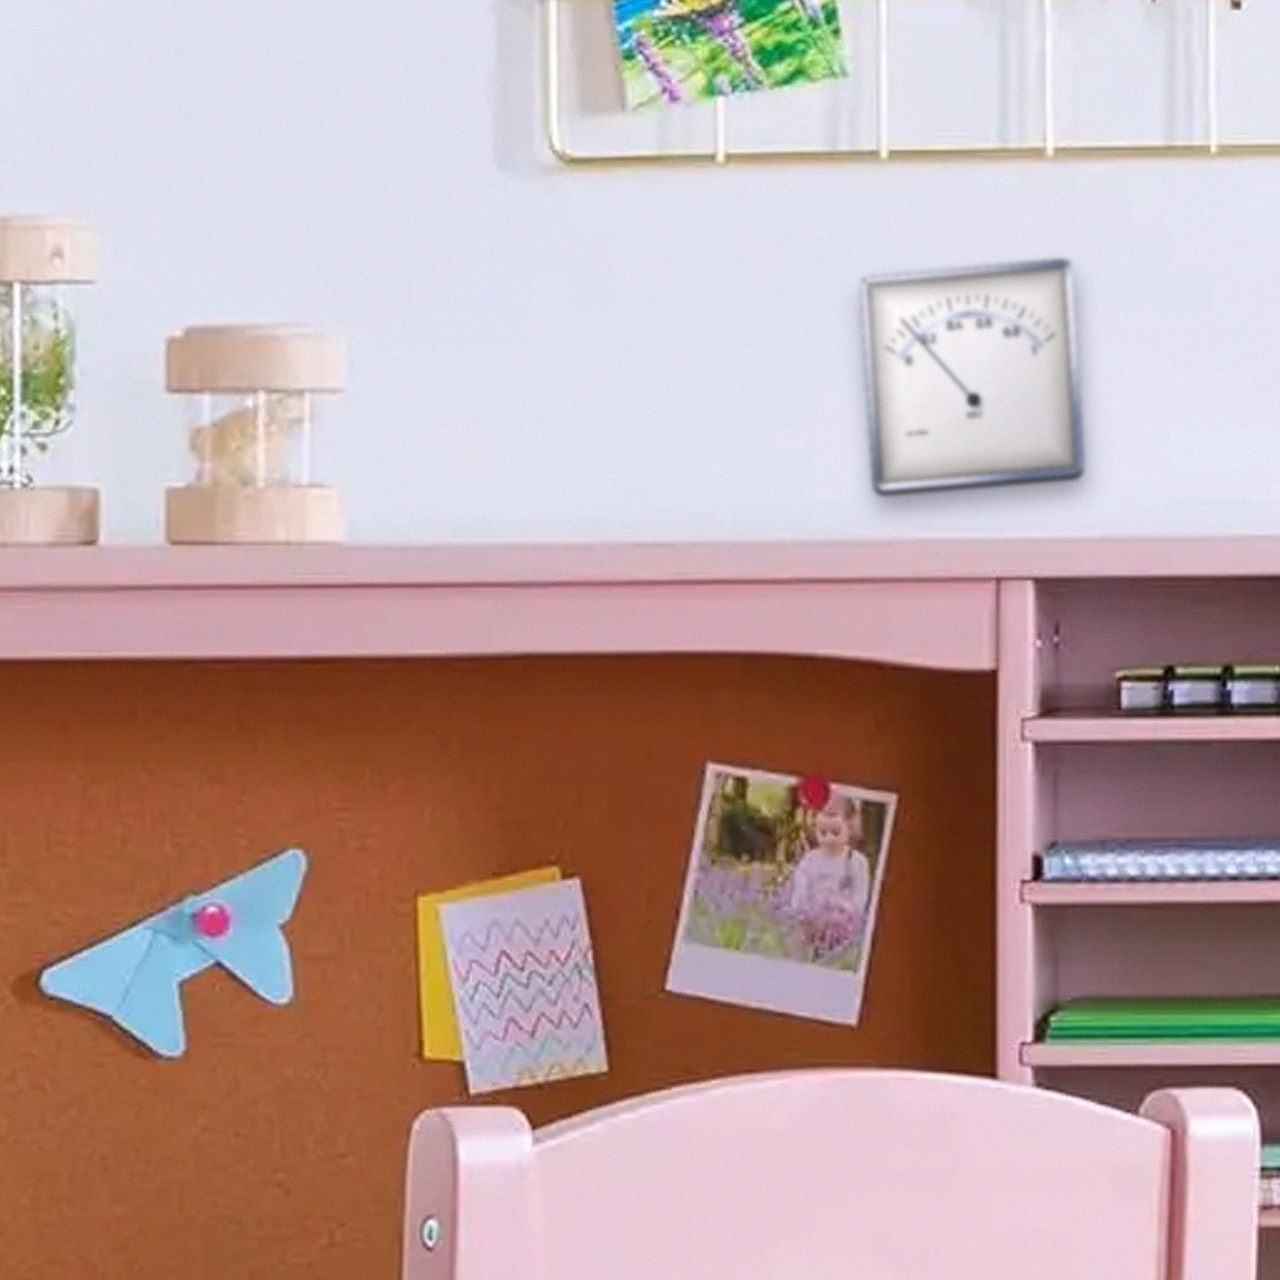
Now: 0.15
